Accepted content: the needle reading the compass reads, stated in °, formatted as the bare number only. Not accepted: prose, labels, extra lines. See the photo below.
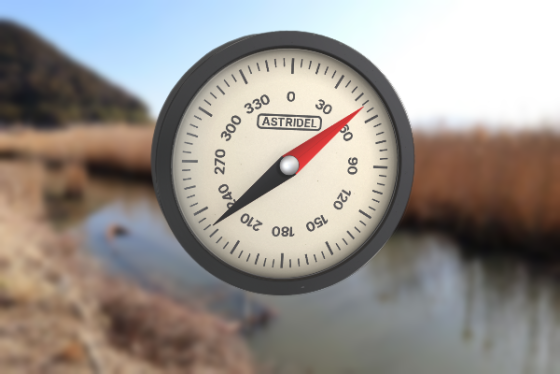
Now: 50
